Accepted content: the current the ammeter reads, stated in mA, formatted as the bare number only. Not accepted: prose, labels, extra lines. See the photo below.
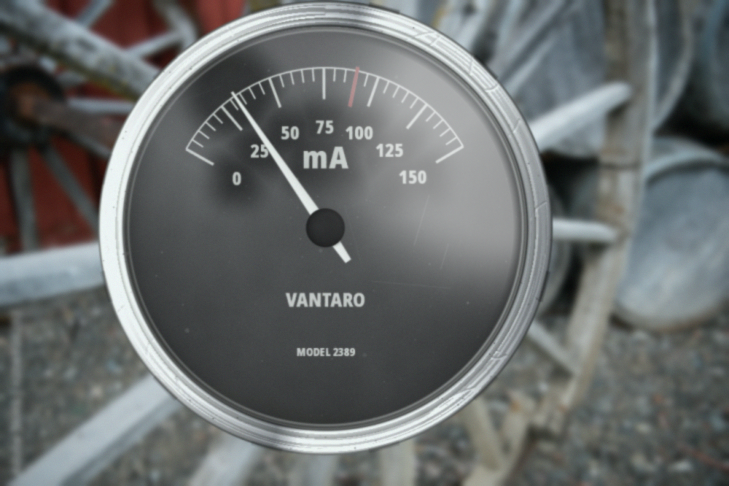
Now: 32.5
